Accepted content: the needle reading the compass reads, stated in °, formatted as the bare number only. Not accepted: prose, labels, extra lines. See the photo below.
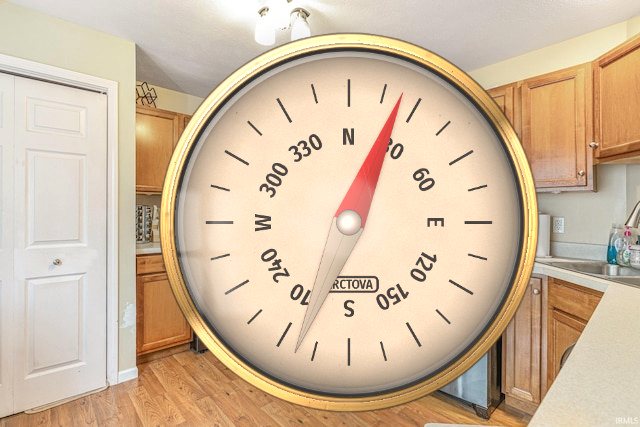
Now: 22.5
